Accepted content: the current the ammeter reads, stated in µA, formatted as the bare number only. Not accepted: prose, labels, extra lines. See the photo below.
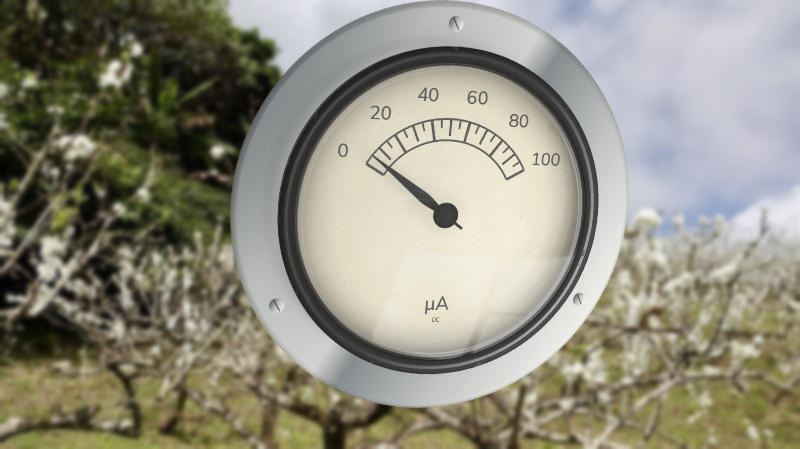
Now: 5
